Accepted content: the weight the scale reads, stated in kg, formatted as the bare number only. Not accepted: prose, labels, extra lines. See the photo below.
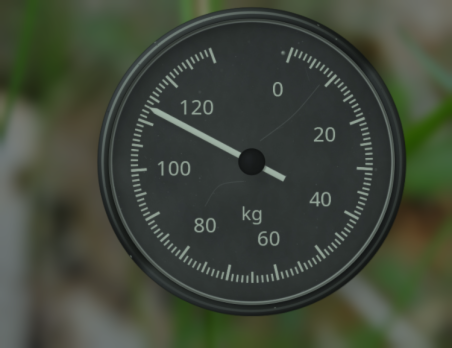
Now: 113
